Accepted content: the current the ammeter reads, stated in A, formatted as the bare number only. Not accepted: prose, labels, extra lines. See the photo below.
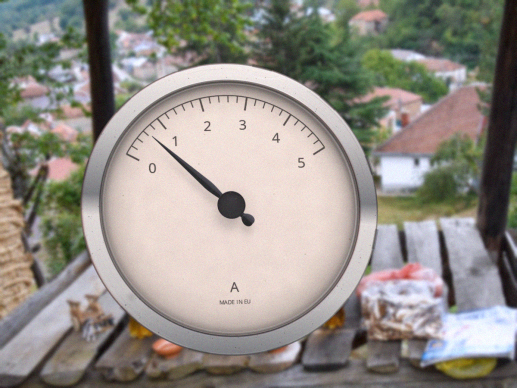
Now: 0.6
